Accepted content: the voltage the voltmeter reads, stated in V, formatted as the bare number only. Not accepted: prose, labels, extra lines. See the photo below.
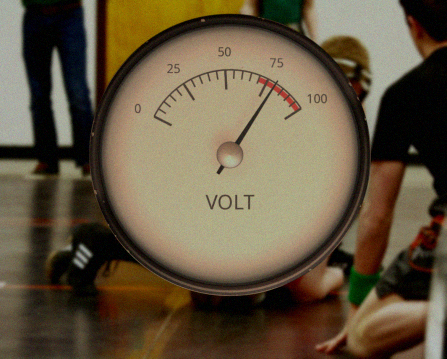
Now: 80
